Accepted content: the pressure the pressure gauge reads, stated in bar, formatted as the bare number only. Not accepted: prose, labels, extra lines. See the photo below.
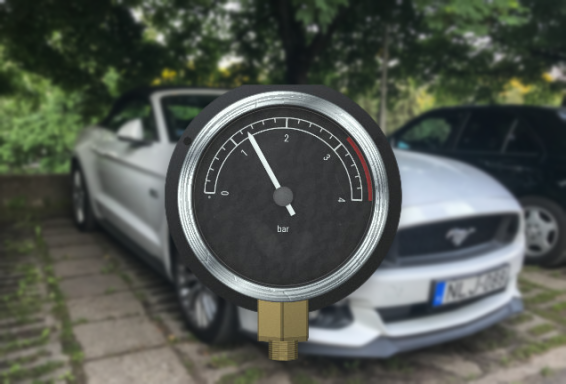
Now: 1.3
